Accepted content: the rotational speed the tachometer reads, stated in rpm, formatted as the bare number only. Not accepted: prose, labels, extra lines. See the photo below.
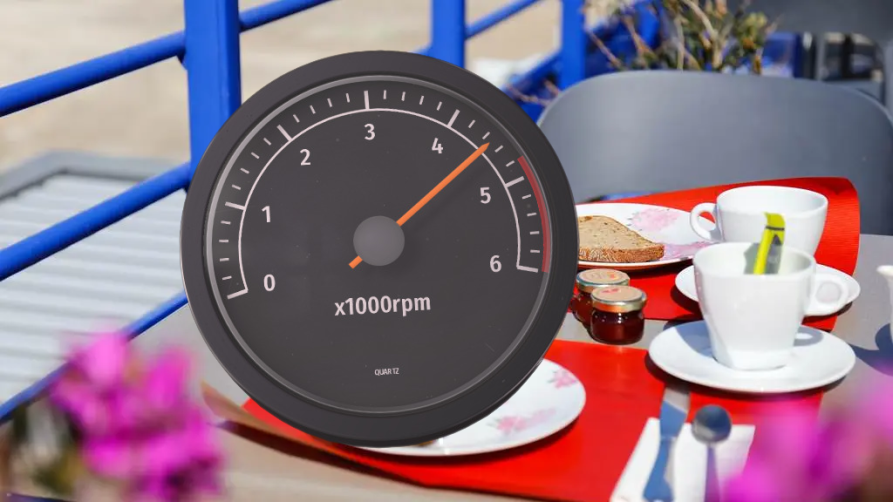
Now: 4500
